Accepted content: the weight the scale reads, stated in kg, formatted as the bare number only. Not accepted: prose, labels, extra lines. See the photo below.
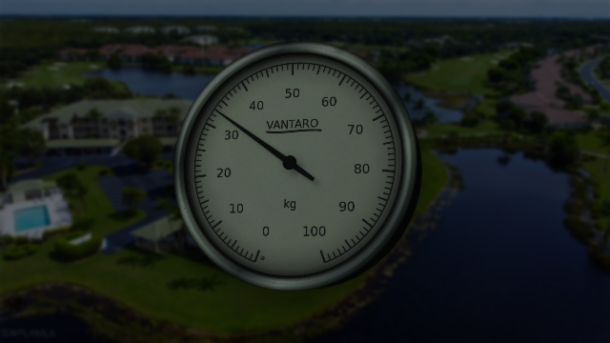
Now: 33
